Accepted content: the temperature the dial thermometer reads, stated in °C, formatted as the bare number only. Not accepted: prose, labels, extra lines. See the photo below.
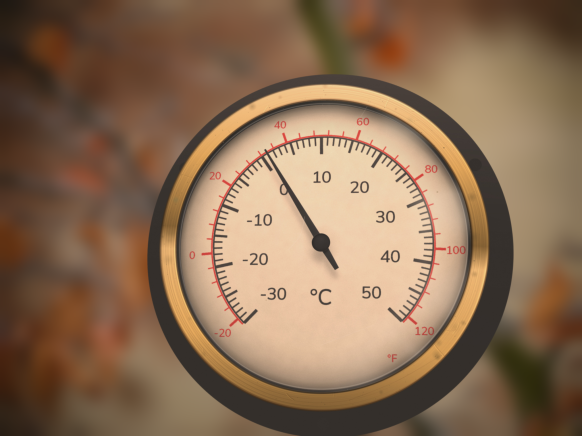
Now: 1
